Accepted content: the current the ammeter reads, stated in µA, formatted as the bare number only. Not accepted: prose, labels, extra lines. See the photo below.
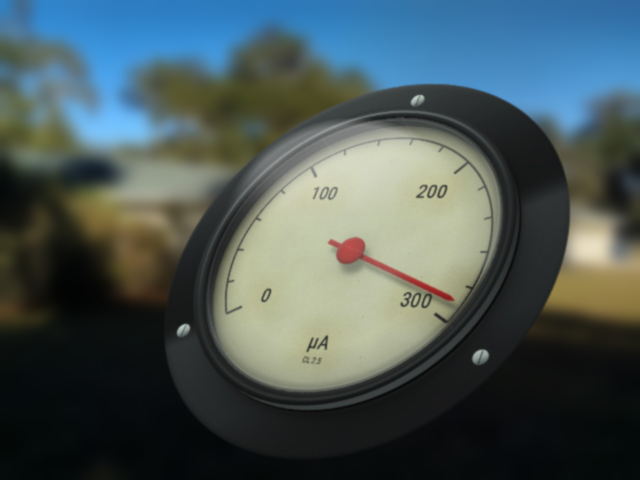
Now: 290
